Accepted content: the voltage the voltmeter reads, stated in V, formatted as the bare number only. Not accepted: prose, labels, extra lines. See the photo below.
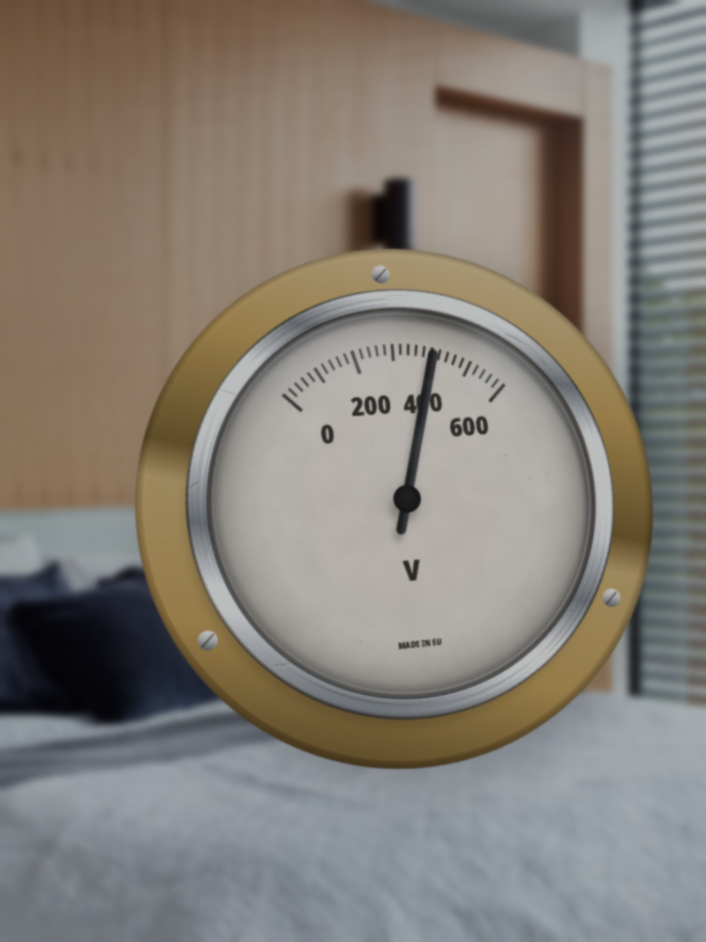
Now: 400
